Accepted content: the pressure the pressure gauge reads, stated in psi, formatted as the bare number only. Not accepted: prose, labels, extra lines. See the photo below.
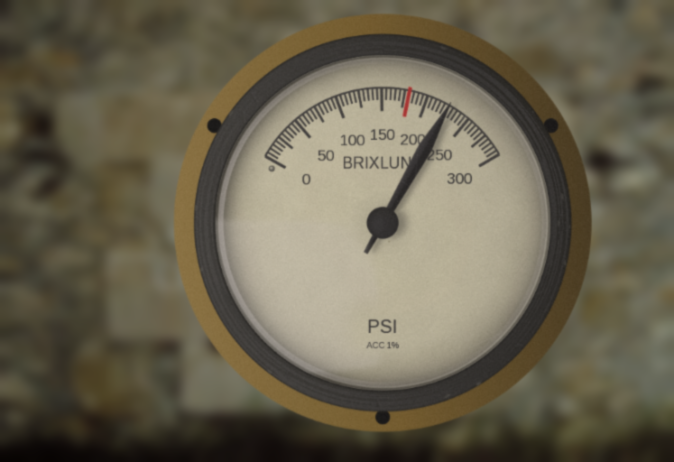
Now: 225
